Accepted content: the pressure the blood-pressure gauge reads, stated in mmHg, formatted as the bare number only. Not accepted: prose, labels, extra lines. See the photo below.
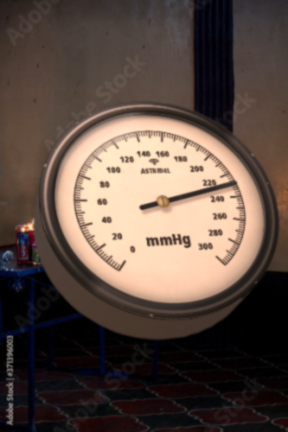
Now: 230
